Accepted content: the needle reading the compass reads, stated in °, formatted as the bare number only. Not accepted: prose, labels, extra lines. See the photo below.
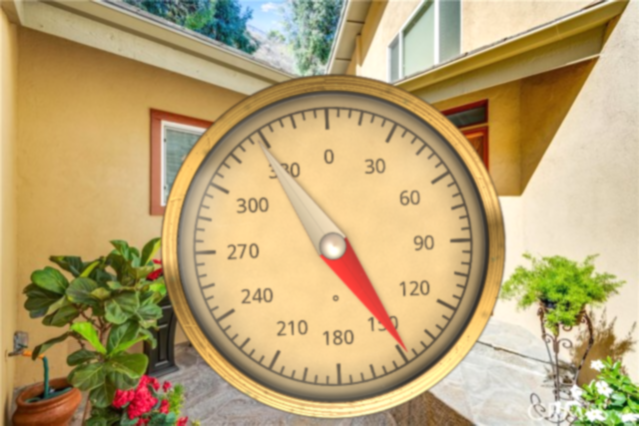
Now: 147.5
